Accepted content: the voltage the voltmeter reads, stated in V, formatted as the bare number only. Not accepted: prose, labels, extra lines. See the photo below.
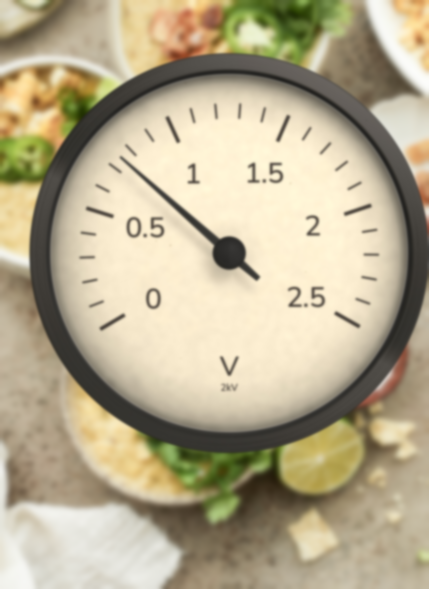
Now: 0.75
